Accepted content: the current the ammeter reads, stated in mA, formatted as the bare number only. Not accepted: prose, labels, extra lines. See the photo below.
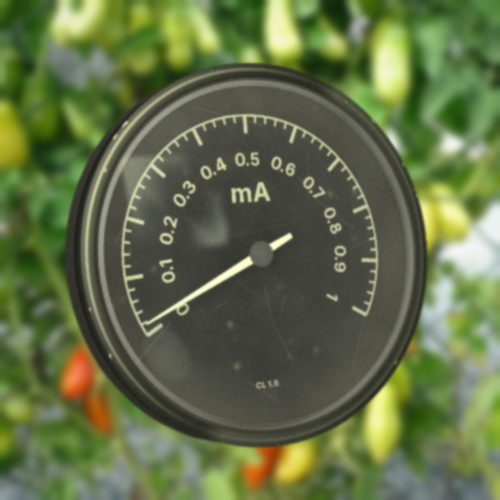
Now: 0.02
